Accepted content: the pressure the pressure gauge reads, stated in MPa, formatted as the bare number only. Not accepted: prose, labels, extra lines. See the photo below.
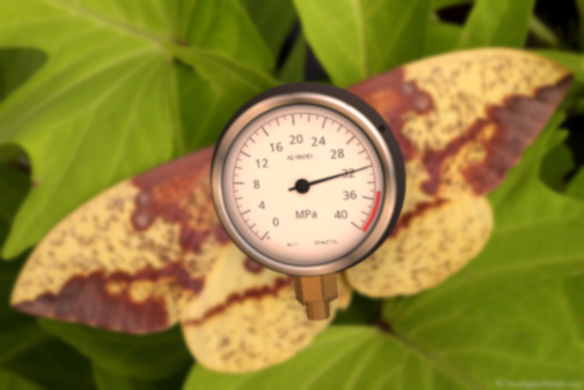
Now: 32
